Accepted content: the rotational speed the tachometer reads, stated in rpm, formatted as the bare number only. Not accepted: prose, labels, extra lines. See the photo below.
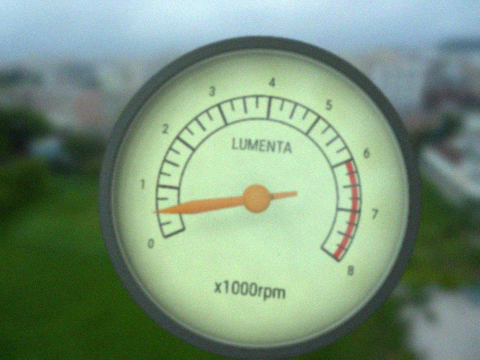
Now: 500
